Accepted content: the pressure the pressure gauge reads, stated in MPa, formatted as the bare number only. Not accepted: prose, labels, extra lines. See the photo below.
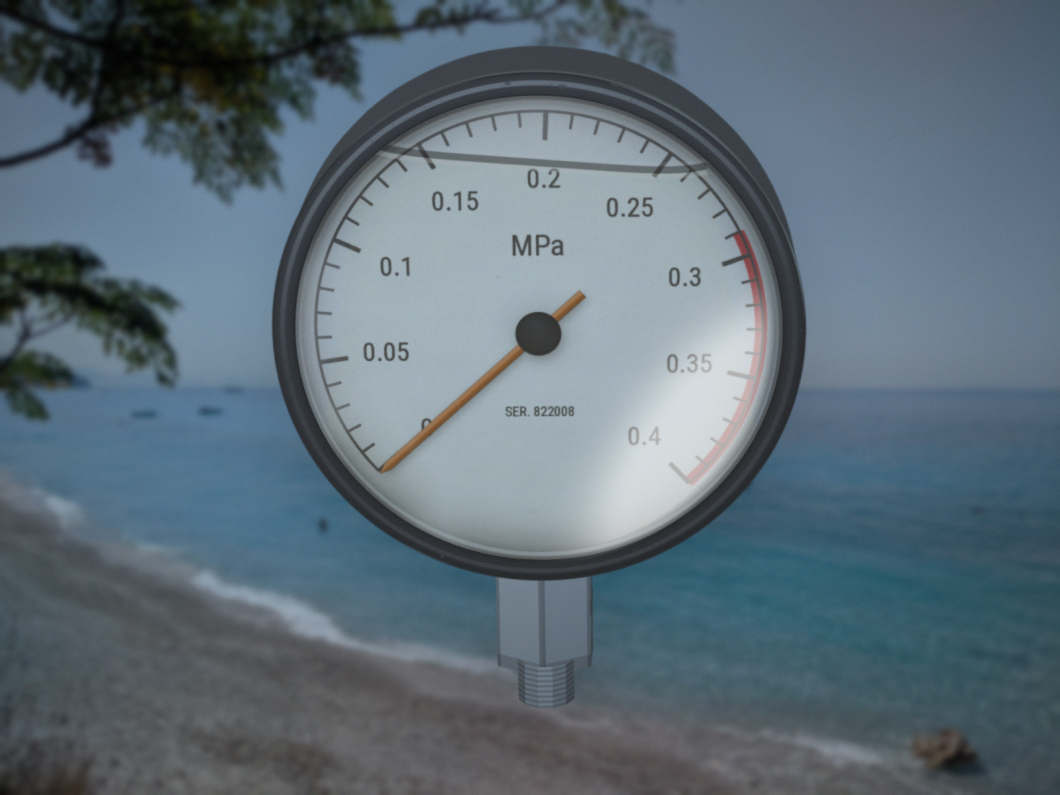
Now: 0
